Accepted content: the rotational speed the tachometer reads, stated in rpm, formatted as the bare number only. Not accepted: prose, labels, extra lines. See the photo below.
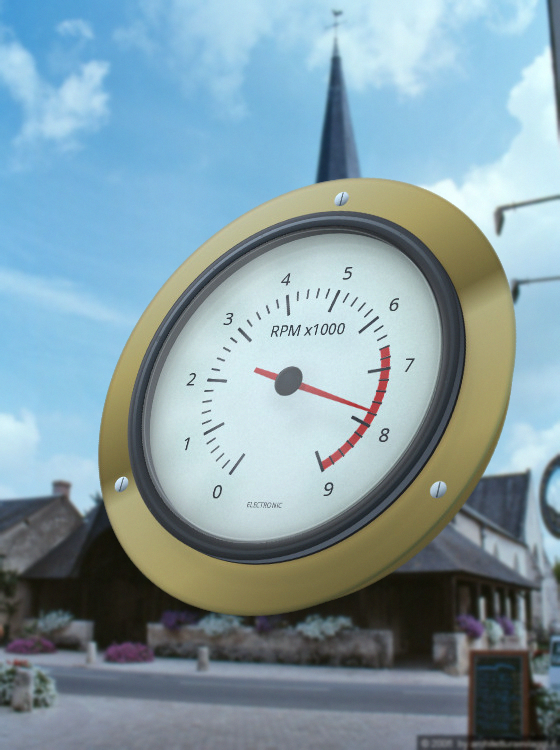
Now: 7800
